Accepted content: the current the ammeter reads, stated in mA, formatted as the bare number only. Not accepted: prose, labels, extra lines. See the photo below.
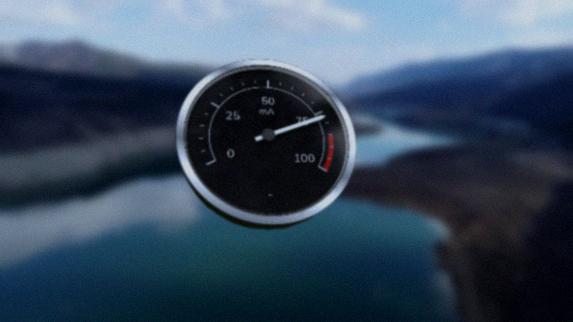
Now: 77.5
